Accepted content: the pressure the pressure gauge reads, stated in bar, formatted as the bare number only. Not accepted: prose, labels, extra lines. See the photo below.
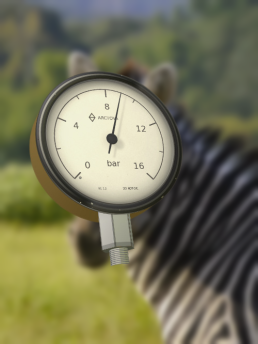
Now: 9
